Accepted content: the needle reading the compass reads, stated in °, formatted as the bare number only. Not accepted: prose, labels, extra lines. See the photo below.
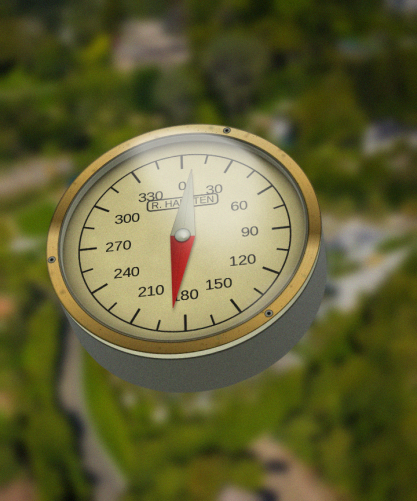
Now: 187.5
